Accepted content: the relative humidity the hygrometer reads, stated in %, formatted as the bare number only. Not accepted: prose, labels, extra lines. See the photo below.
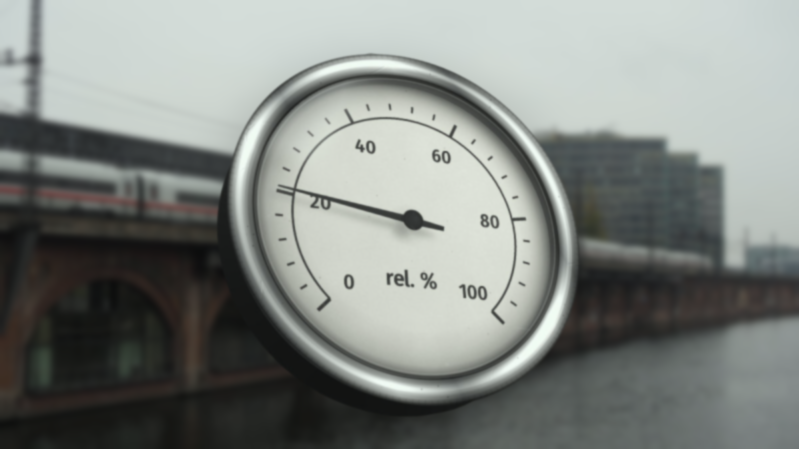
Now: 20
